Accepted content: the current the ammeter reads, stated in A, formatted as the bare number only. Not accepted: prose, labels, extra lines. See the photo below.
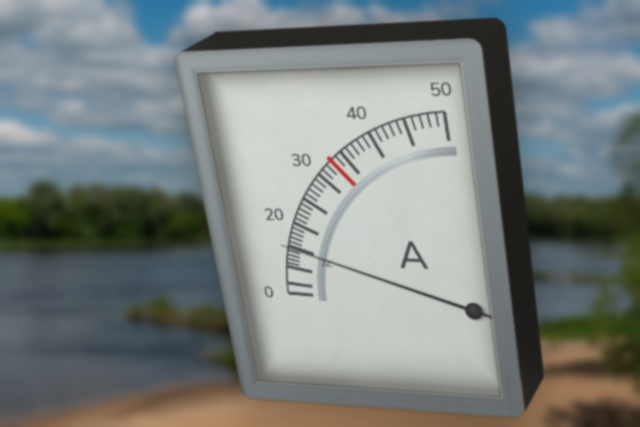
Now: 15
